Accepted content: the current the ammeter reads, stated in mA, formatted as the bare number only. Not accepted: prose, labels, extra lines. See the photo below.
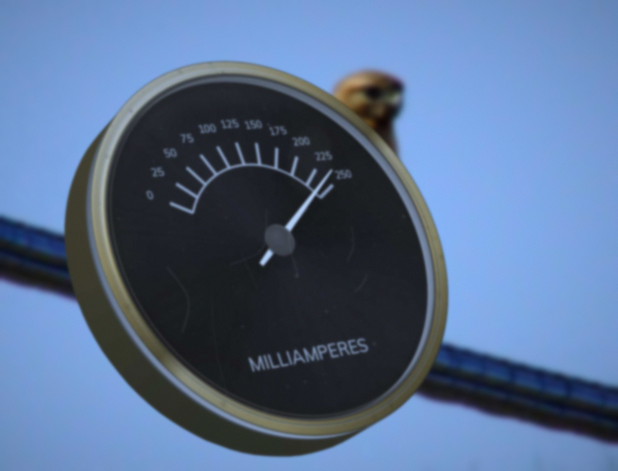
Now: 237.5
